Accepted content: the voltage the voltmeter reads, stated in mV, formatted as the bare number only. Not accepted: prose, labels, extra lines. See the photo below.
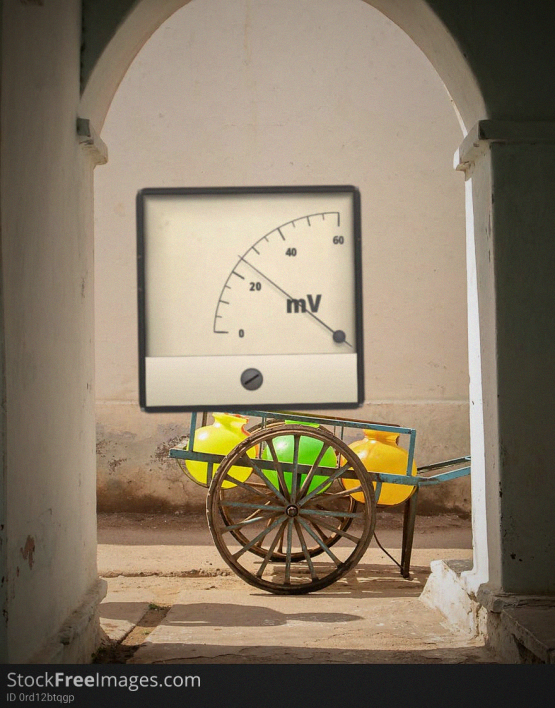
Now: 25
